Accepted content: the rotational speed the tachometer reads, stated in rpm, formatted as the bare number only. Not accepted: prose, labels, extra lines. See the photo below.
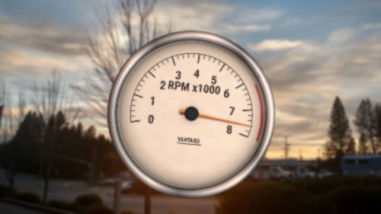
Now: 7600
